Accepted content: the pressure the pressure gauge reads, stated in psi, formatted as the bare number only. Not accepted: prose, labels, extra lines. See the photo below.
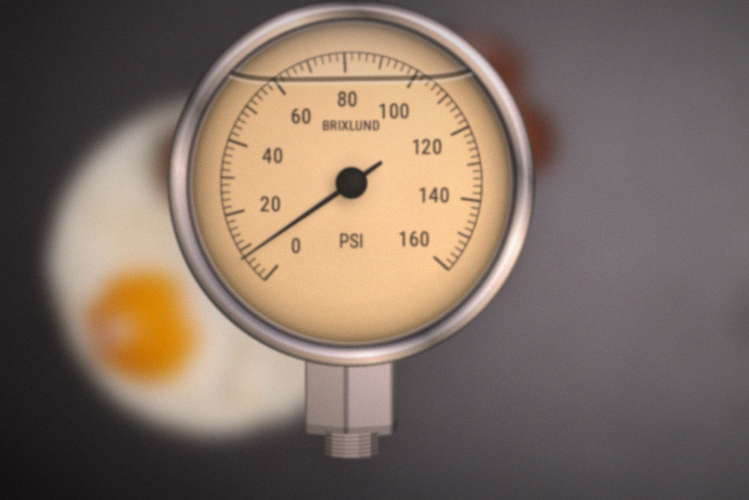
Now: 8
